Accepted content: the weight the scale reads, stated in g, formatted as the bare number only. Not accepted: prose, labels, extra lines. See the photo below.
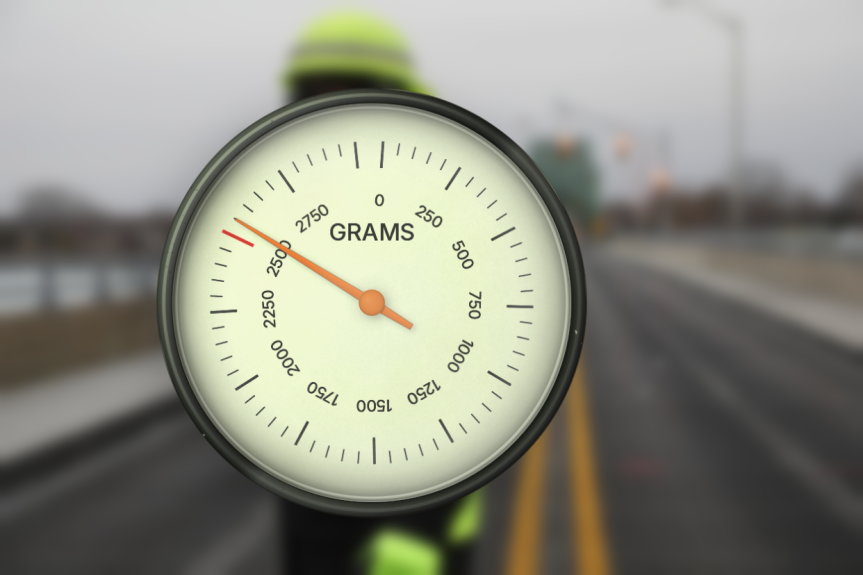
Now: 2550
